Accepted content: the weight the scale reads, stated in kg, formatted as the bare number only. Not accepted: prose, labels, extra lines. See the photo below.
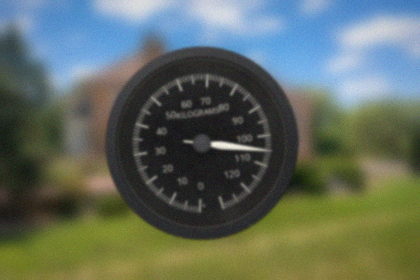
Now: 105
